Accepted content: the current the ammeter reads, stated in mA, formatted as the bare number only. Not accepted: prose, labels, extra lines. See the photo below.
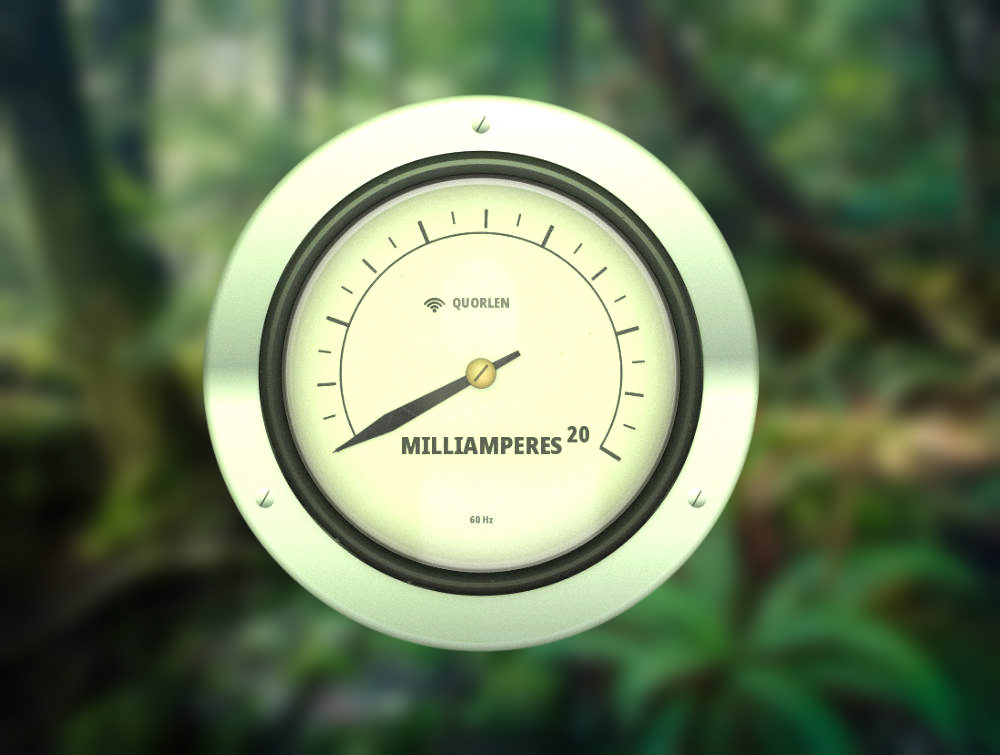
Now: 0
